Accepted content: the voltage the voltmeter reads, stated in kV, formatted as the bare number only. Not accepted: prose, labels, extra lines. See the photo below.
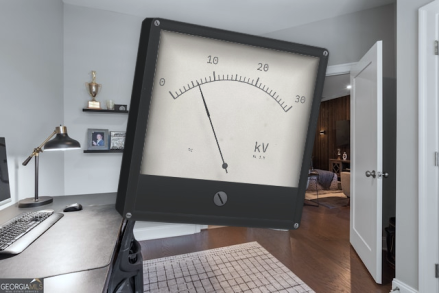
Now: 6
